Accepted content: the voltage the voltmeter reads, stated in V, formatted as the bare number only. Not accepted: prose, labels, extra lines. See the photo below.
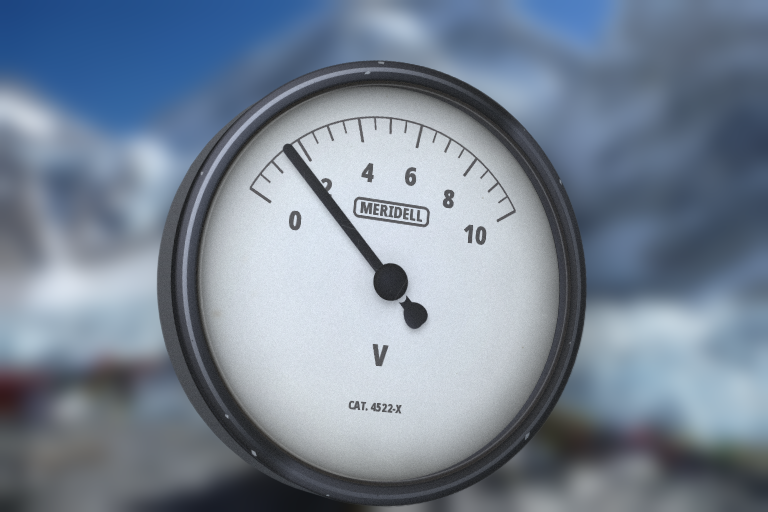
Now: 1.5
